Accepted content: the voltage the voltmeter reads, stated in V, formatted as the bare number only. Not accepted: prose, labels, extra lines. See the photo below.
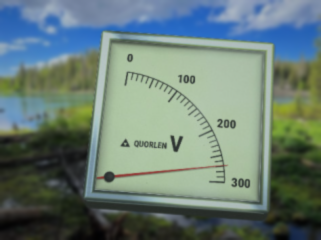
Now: 270
